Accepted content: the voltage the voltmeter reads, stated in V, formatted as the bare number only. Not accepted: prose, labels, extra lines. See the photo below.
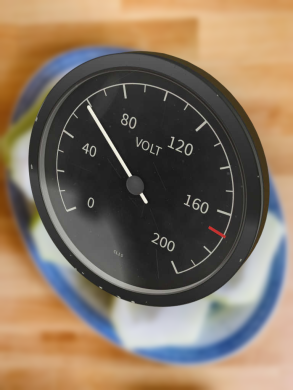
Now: 60
